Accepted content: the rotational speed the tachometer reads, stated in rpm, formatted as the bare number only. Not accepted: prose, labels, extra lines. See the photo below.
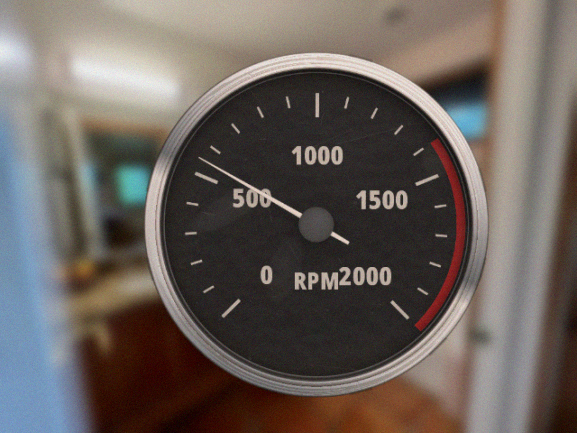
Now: 550
